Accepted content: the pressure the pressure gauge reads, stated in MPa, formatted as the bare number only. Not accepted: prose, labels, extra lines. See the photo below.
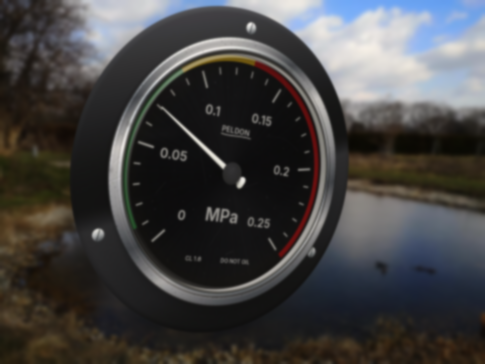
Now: 0.07
